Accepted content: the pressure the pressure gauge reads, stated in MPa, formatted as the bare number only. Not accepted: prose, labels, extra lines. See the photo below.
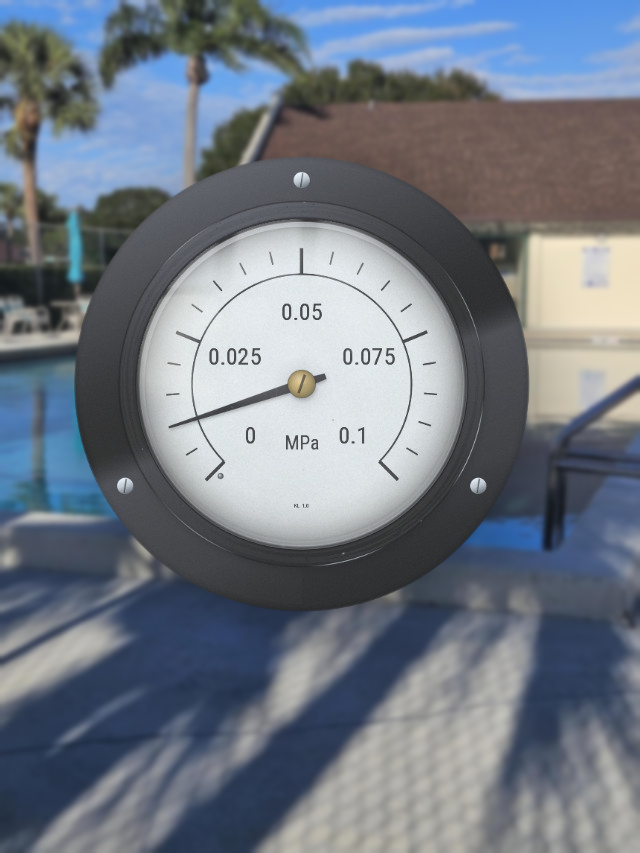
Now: 0.01
